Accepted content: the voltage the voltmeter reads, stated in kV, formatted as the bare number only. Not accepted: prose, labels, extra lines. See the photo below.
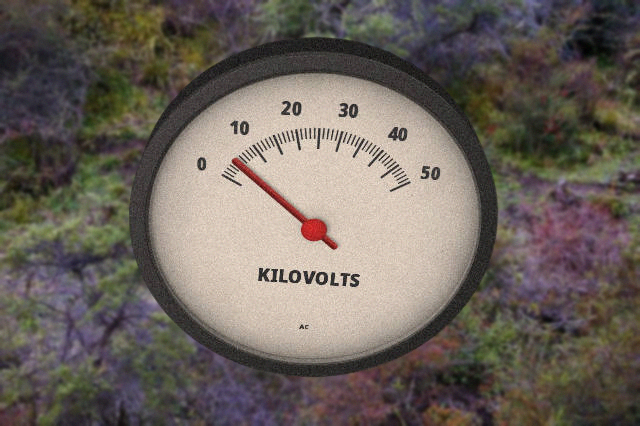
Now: 5
